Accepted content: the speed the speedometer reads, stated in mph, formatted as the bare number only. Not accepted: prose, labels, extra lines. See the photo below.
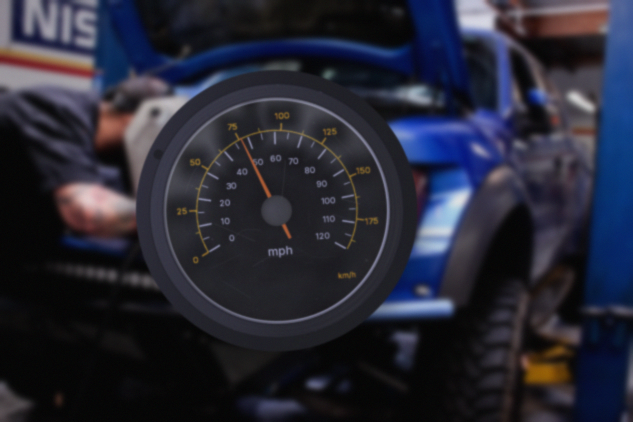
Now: 47.5
